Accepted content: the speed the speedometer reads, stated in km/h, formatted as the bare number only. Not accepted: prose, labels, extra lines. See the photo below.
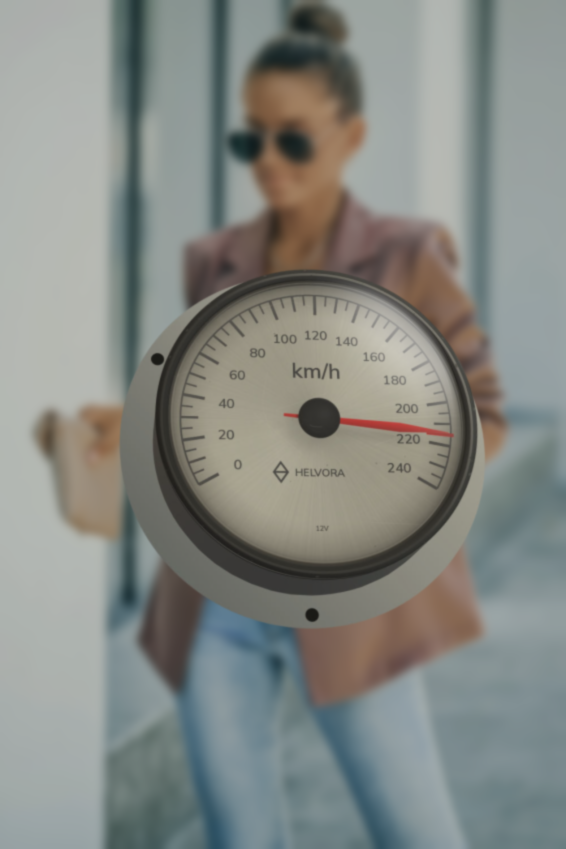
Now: 215
